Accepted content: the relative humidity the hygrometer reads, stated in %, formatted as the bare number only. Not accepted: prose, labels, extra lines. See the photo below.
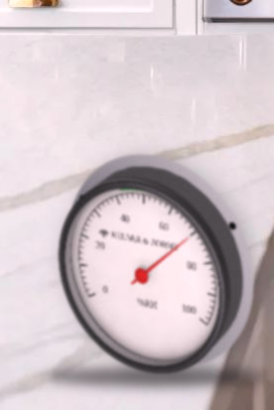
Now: 70
